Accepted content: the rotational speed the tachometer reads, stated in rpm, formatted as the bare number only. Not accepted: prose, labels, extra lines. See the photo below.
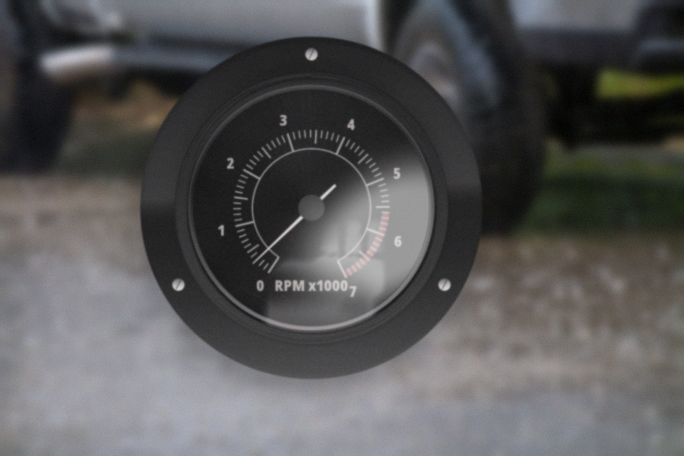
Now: 300
